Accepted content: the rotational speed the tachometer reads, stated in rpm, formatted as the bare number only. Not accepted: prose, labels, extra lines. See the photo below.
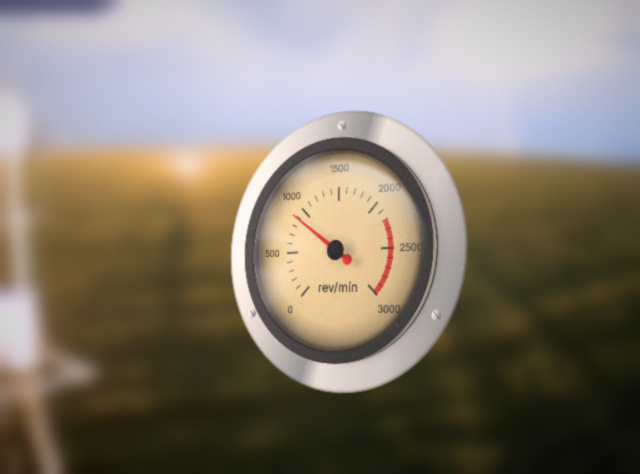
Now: 900
